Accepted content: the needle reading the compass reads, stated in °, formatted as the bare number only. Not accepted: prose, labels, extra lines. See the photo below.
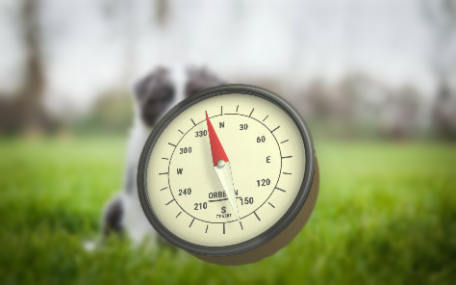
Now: 345
